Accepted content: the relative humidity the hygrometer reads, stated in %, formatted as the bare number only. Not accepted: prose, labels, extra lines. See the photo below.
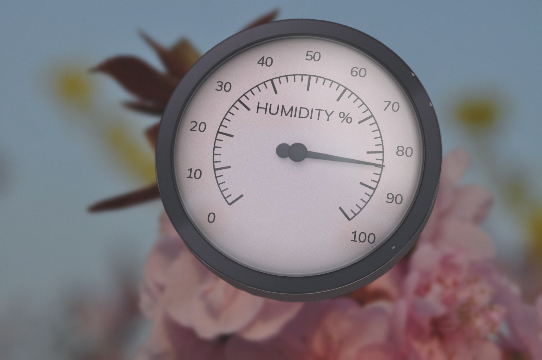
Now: 84
